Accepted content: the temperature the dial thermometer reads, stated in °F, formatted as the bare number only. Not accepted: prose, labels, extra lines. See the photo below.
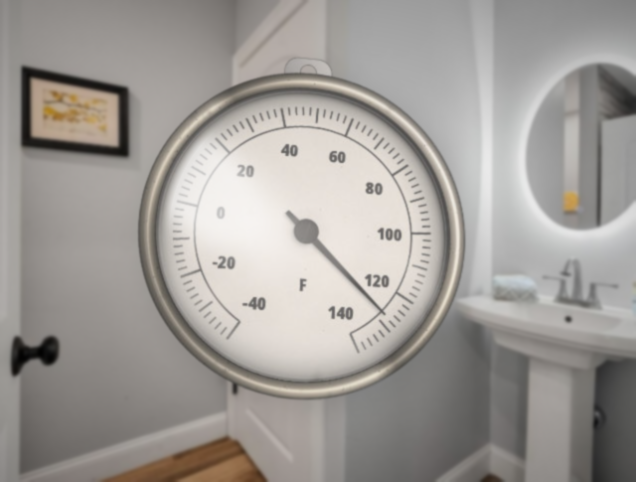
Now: 128
